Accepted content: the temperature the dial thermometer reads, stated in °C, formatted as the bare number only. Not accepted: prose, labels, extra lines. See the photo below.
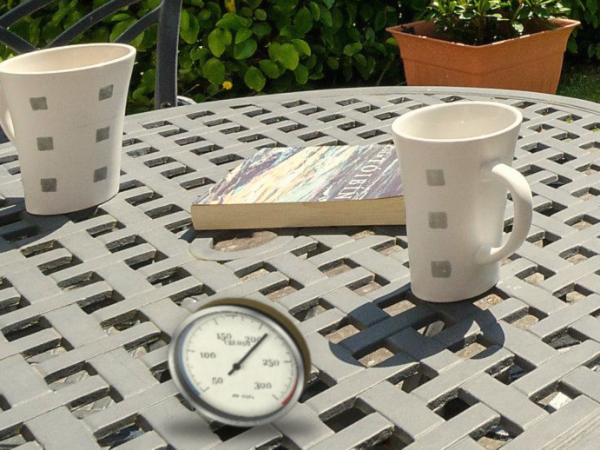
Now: 210
